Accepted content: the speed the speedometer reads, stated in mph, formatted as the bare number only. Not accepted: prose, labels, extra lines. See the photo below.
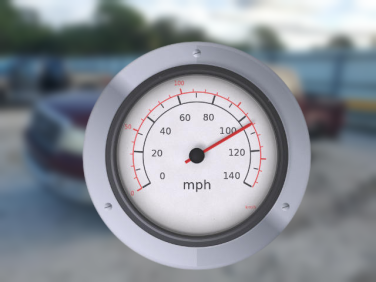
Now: 105
